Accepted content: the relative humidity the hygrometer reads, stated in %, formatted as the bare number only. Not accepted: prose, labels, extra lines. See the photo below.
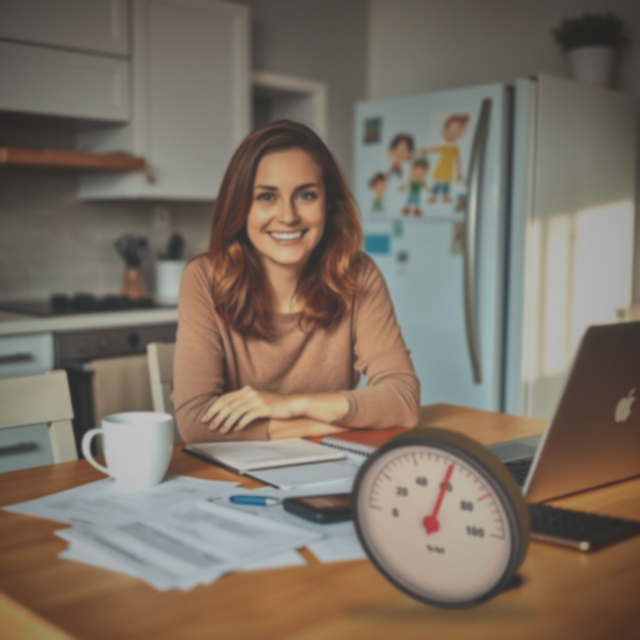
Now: 60
